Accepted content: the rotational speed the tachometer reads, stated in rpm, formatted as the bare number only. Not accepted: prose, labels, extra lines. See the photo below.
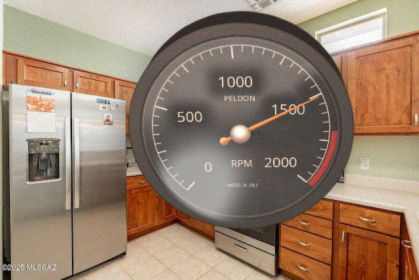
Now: 1500
